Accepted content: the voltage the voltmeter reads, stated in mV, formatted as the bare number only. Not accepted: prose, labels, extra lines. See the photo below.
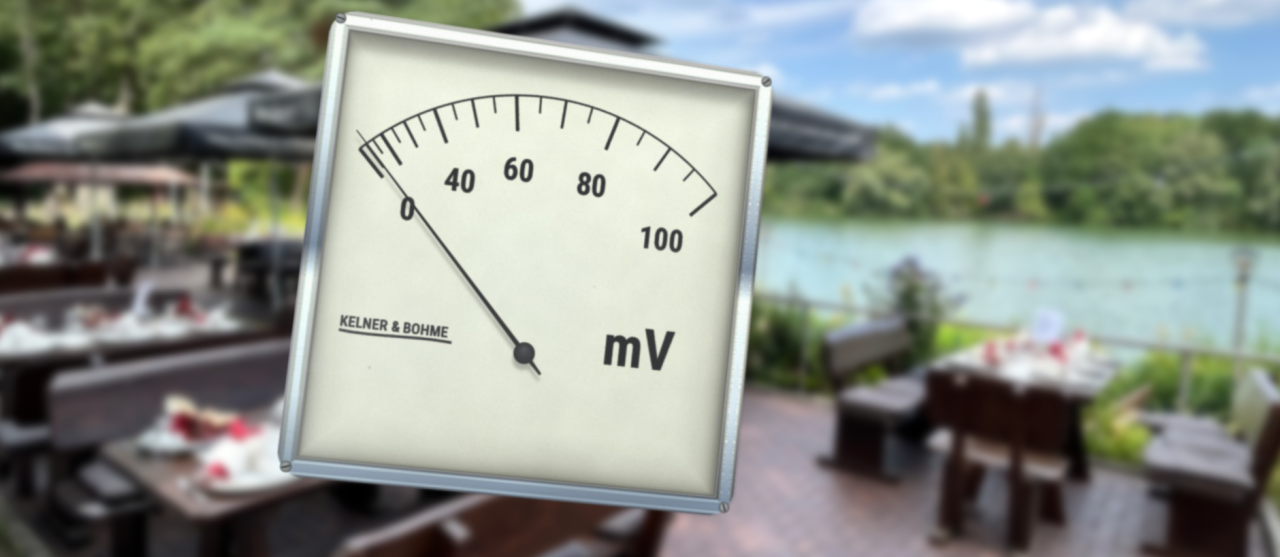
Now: 10
